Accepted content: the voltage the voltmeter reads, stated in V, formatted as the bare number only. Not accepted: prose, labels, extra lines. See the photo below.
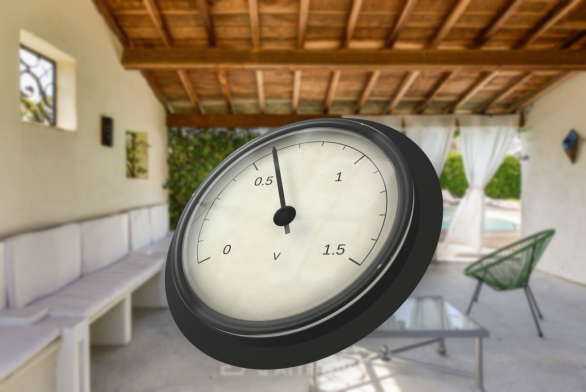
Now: 0.6
